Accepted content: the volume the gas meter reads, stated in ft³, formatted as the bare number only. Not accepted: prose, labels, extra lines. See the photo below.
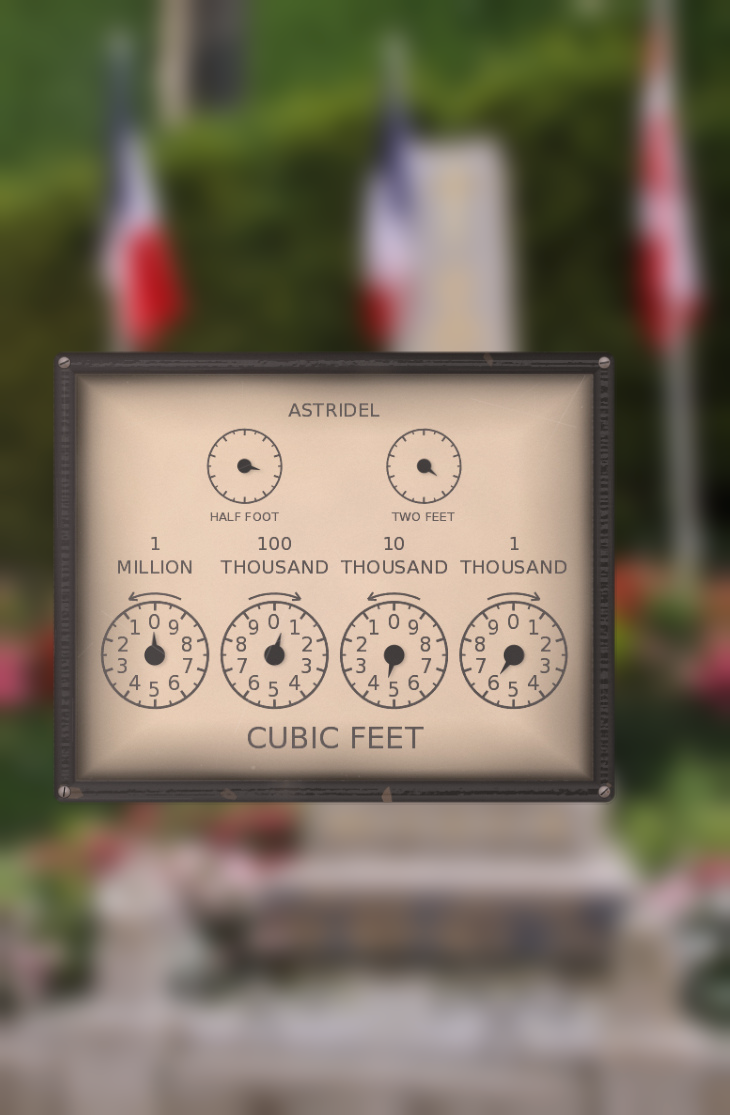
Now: 4600
